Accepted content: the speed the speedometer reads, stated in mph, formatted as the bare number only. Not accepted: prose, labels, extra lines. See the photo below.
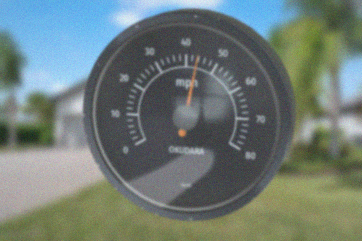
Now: 44
